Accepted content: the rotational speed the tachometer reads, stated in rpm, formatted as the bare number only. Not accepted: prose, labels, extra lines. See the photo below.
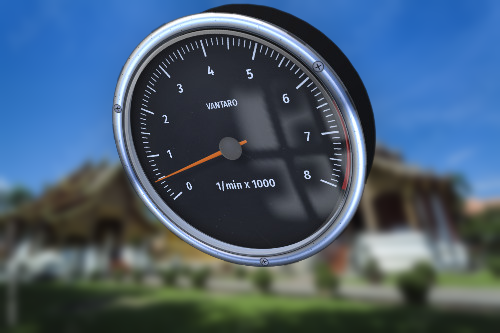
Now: 500
